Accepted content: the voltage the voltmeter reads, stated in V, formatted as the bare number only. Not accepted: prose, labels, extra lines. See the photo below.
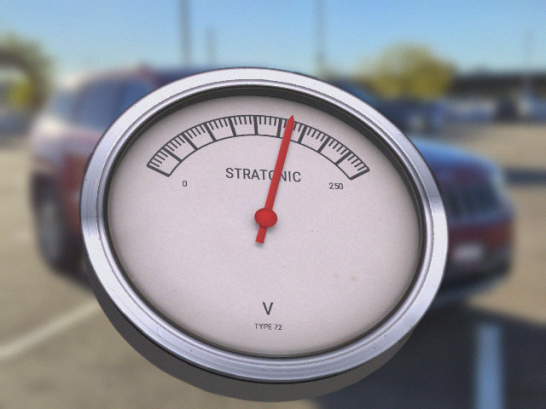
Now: 160
